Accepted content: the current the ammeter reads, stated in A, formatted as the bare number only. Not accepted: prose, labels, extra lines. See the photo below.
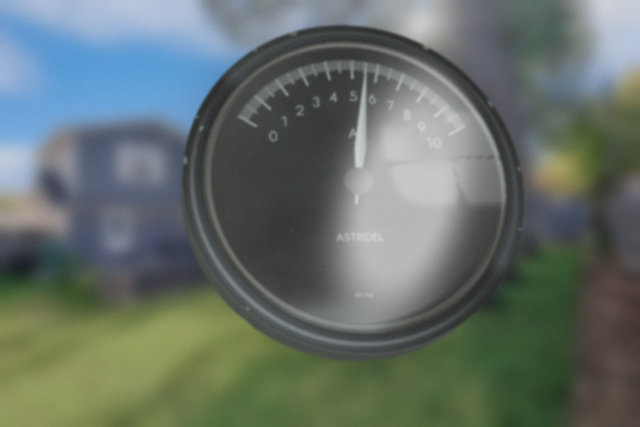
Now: 5.5
